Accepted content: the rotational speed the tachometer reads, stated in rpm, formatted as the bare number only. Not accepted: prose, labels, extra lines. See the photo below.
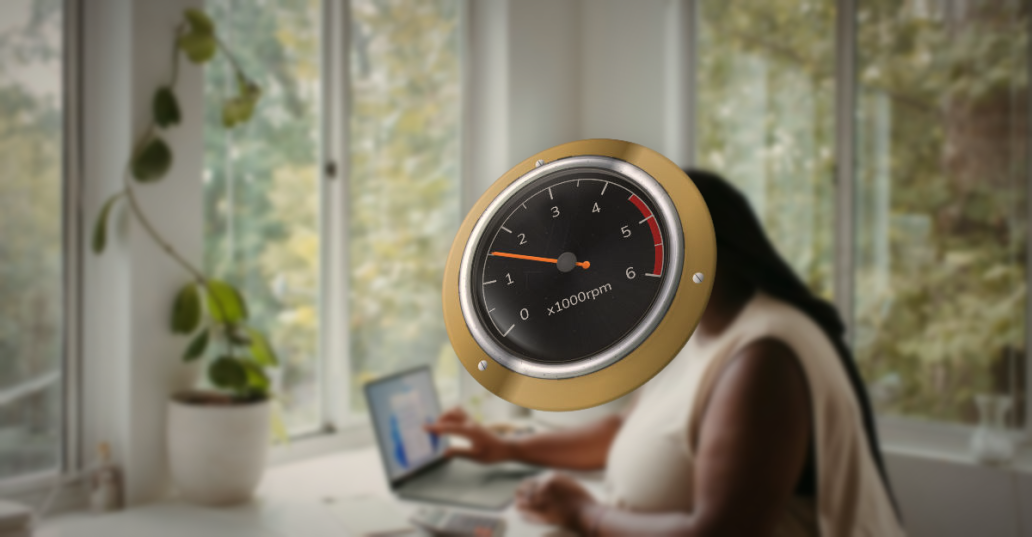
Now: 1500
